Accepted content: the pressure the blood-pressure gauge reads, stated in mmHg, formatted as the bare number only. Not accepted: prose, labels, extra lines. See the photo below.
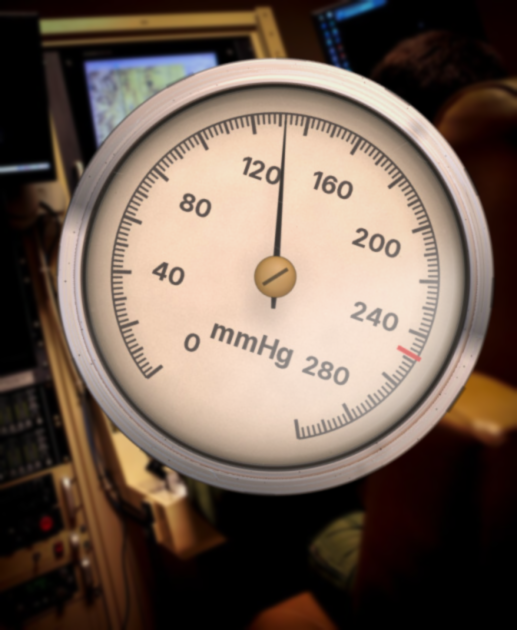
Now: 132
